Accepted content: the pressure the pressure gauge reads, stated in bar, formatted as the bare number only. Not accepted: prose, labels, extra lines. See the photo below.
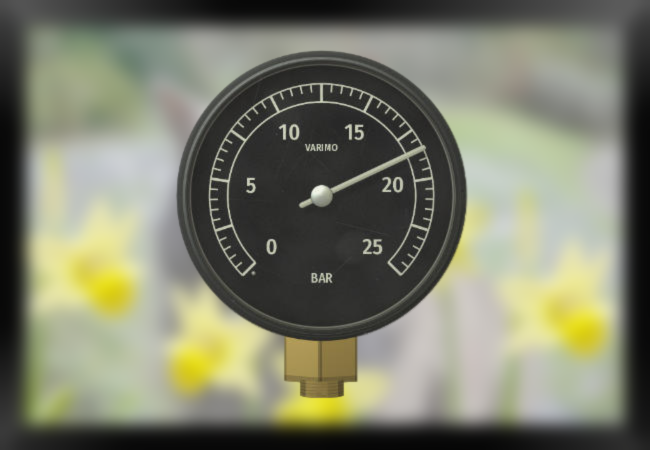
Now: 18.5
